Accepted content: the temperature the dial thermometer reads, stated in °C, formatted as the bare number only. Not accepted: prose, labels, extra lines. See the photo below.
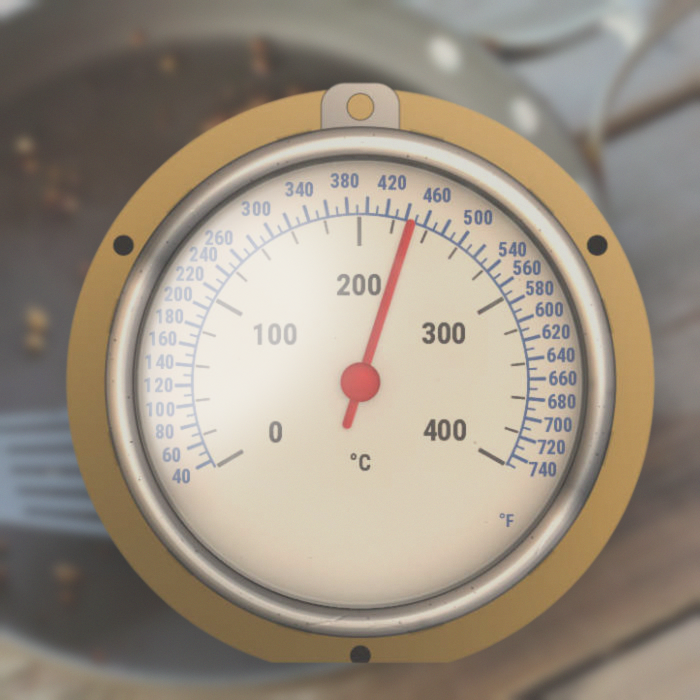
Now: 230
